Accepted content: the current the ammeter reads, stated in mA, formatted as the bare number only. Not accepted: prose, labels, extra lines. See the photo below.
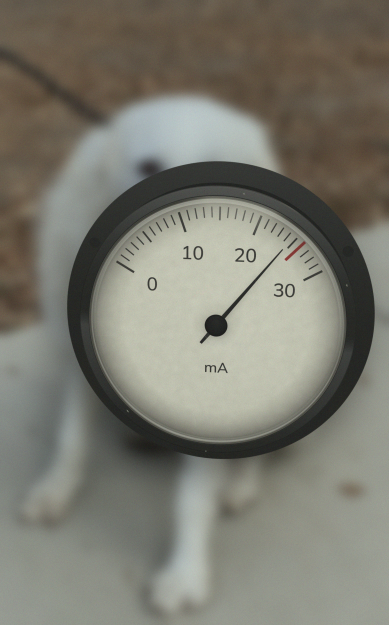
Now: 24.5
